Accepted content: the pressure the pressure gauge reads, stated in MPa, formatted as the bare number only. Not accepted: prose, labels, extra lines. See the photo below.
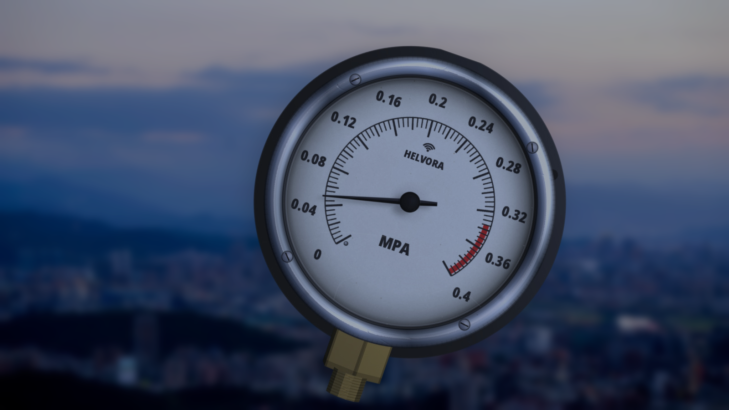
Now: 0.05
